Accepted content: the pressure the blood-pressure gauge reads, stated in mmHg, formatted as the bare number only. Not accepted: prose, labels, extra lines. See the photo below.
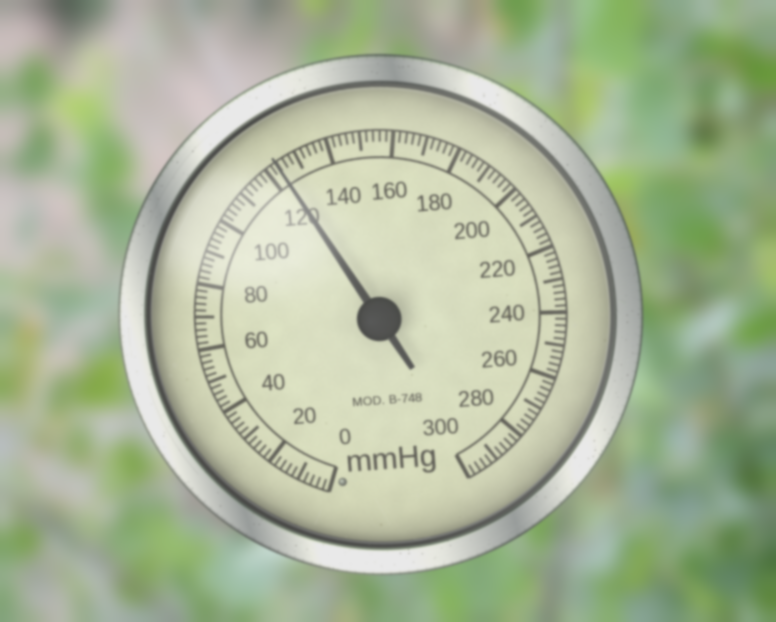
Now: 124
